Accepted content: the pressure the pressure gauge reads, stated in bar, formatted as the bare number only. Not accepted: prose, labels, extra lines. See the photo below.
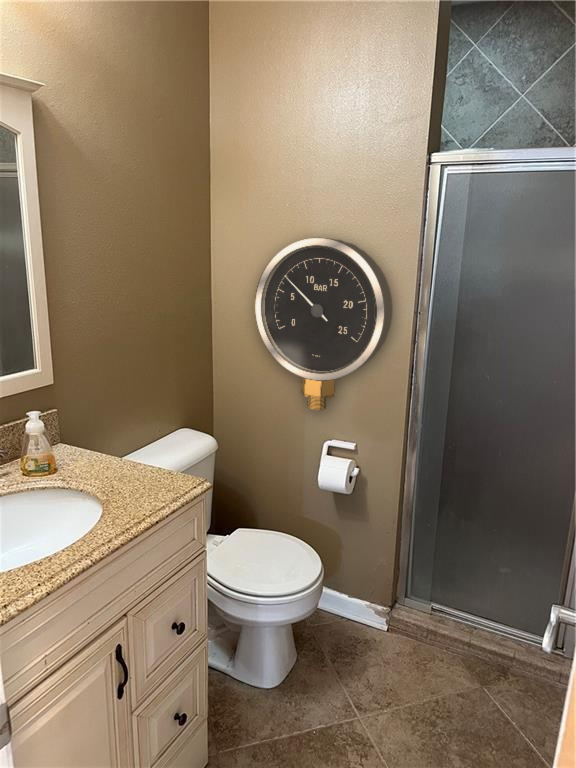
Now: 7
